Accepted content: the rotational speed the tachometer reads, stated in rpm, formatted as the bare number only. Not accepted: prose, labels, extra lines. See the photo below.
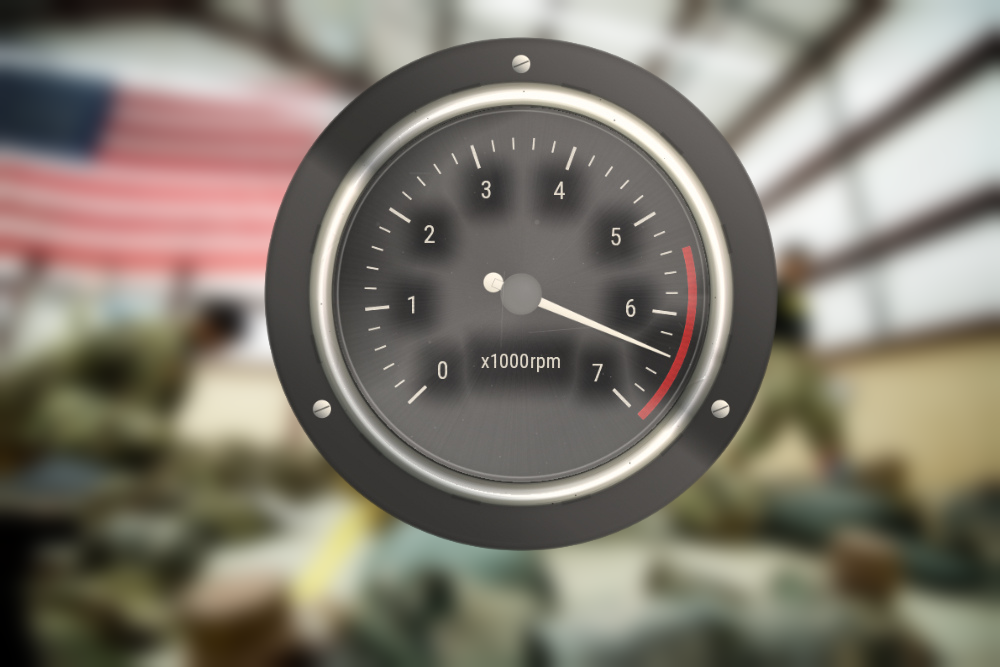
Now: 6400
